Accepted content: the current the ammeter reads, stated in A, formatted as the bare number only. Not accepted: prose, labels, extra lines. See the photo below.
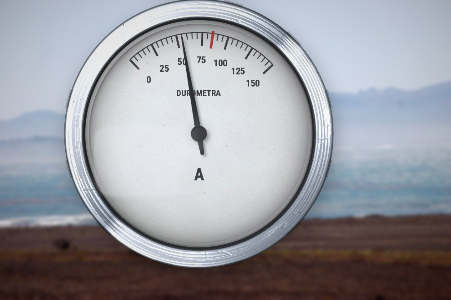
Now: 55
